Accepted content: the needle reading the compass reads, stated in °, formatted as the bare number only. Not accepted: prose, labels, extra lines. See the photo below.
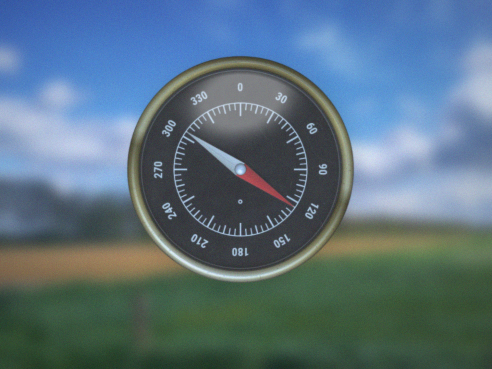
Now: 125
